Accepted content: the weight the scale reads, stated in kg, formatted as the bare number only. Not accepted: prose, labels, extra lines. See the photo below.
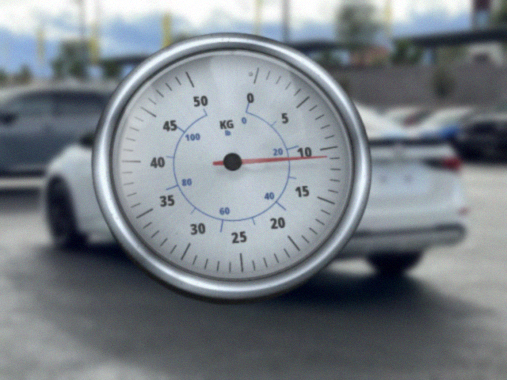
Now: 11
